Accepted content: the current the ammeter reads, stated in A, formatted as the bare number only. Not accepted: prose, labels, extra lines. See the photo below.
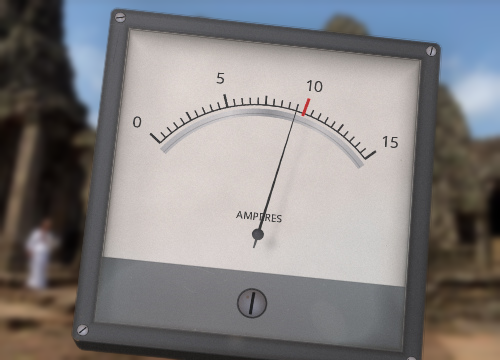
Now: 9.5
